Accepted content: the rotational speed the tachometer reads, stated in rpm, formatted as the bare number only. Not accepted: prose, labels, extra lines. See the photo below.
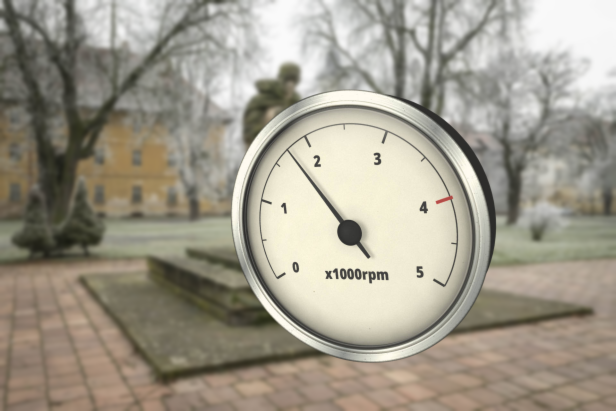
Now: 1750
